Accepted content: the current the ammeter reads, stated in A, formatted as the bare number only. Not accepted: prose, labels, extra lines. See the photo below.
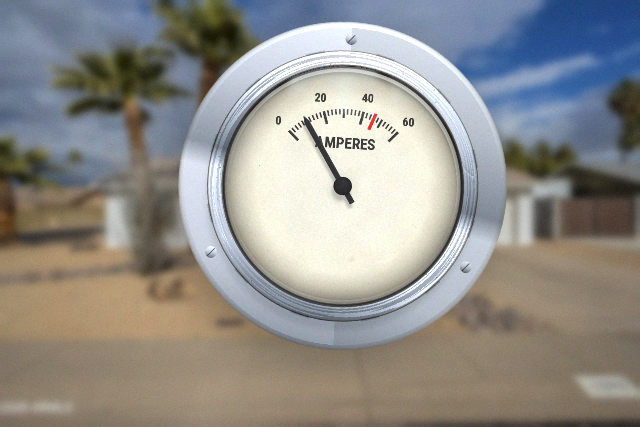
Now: 10
